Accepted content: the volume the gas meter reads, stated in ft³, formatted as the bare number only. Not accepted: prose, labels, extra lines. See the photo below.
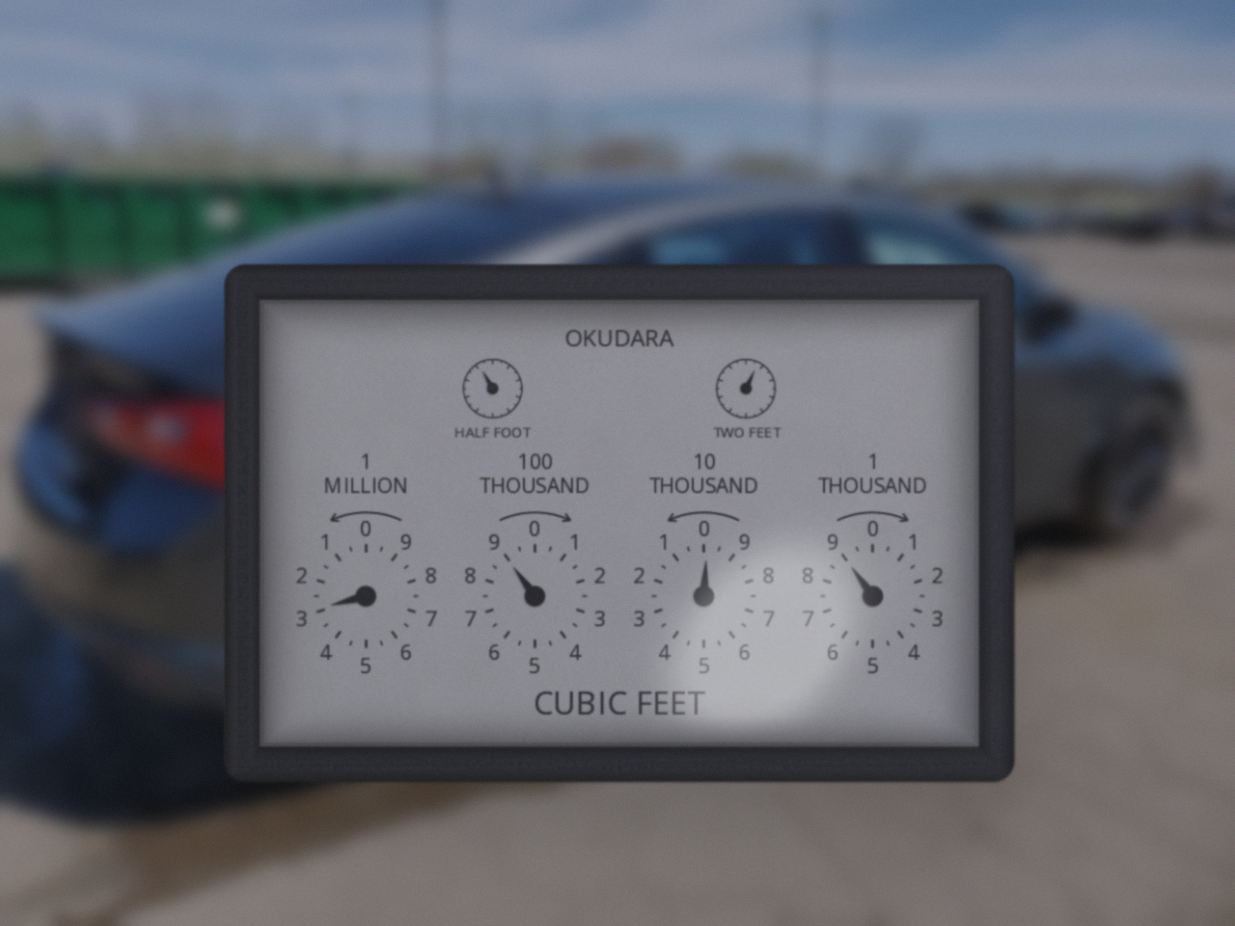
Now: 289900
